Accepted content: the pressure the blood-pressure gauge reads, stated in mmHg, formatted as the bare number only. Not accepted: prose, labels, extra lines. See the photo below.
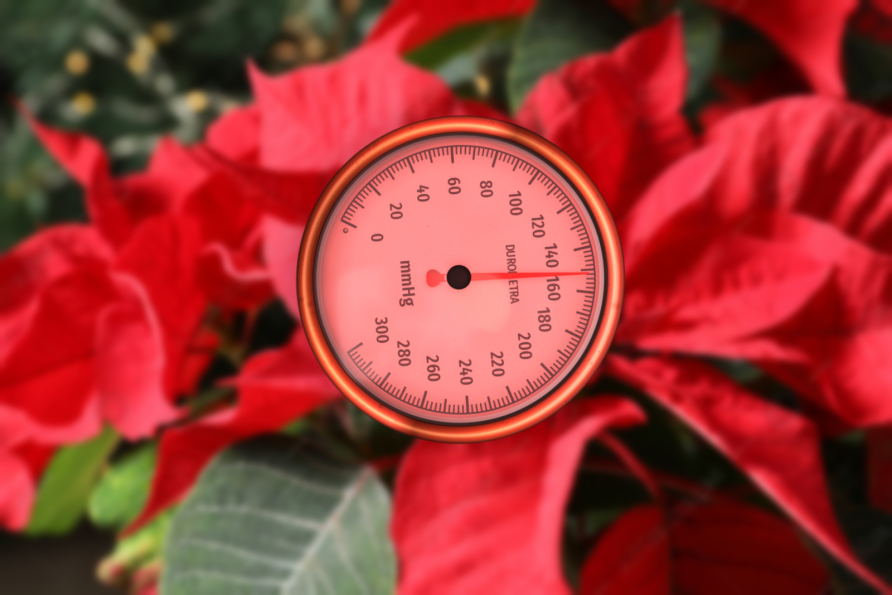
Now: 152
